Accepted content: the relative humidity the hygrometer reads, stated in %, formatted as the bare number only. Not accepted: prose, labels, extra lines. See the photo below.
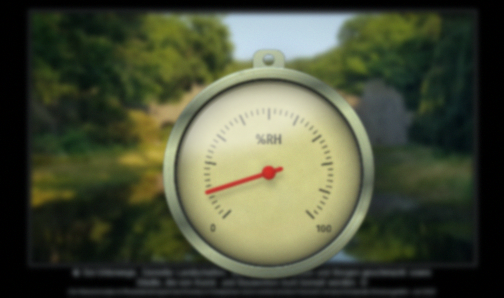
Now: 10
